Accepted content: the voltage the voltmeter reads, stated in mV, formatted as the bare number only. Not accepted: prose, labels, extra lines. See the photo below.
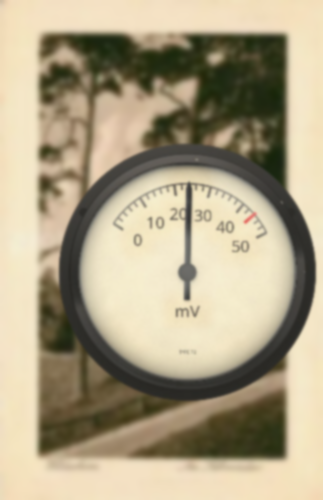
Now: 24
